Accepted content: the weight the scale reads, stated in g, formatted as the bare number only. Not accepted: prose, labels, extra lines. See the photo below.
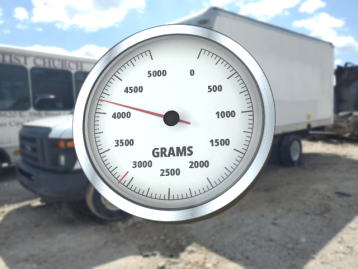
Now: 4150
